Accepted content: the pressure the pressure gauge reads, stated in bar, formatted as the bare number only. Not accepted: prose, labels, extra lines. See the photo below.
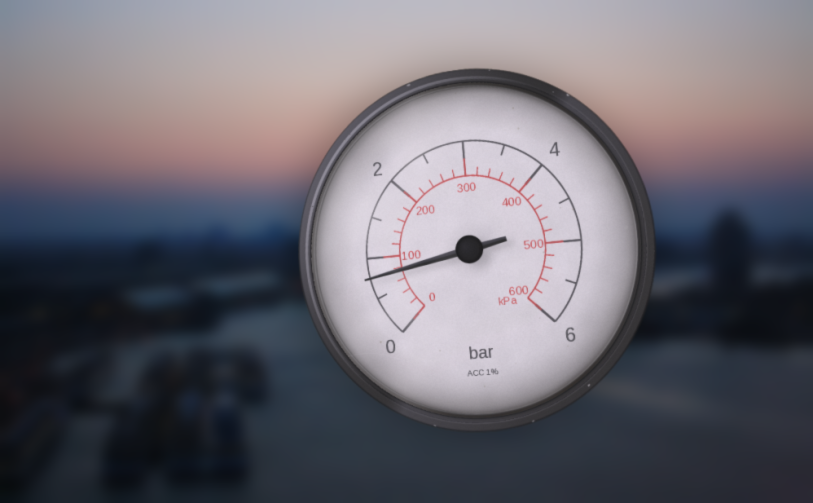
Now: 0.75
